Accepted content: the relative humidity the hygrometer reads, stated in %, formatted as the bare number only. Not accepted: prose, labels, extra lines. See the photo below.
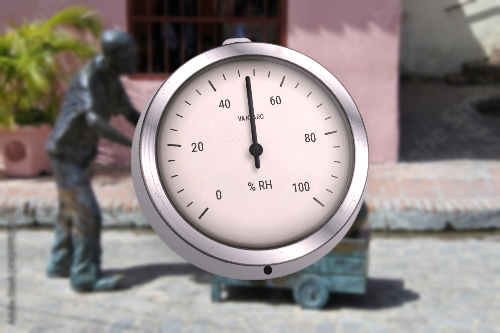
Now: 50
